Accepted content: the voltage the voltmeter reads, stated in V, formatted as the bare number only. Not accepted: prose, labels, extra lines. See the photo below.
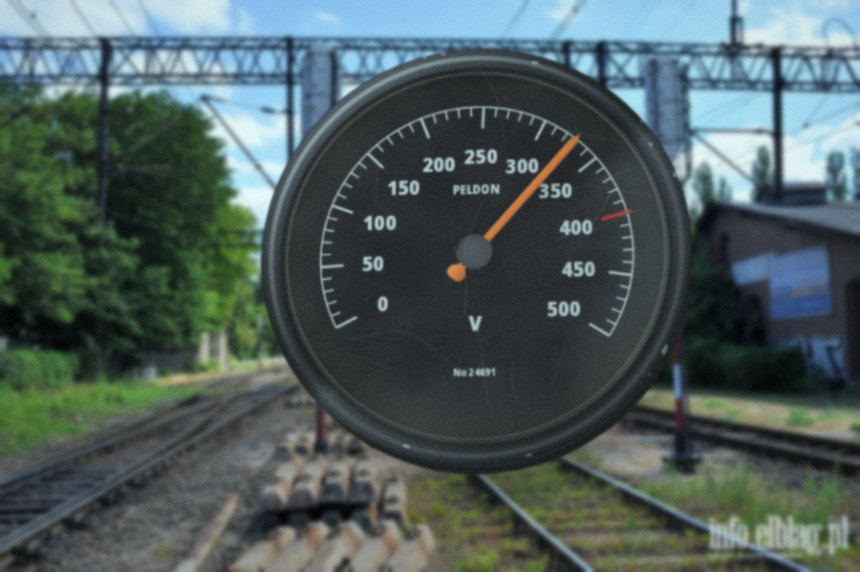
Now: 330
